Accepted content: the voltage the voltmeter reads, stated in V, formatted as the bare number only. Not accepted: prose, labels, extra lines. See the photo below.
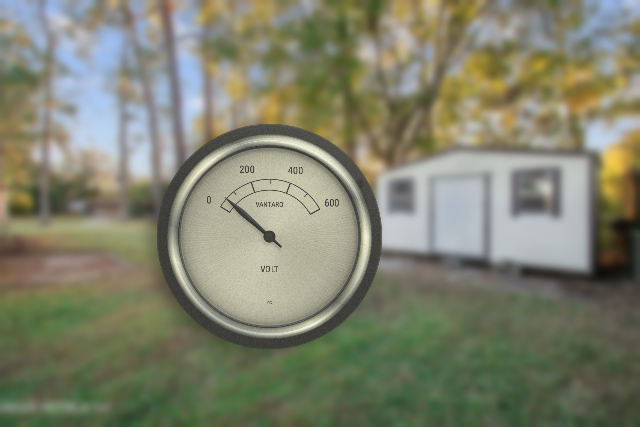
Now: 50
